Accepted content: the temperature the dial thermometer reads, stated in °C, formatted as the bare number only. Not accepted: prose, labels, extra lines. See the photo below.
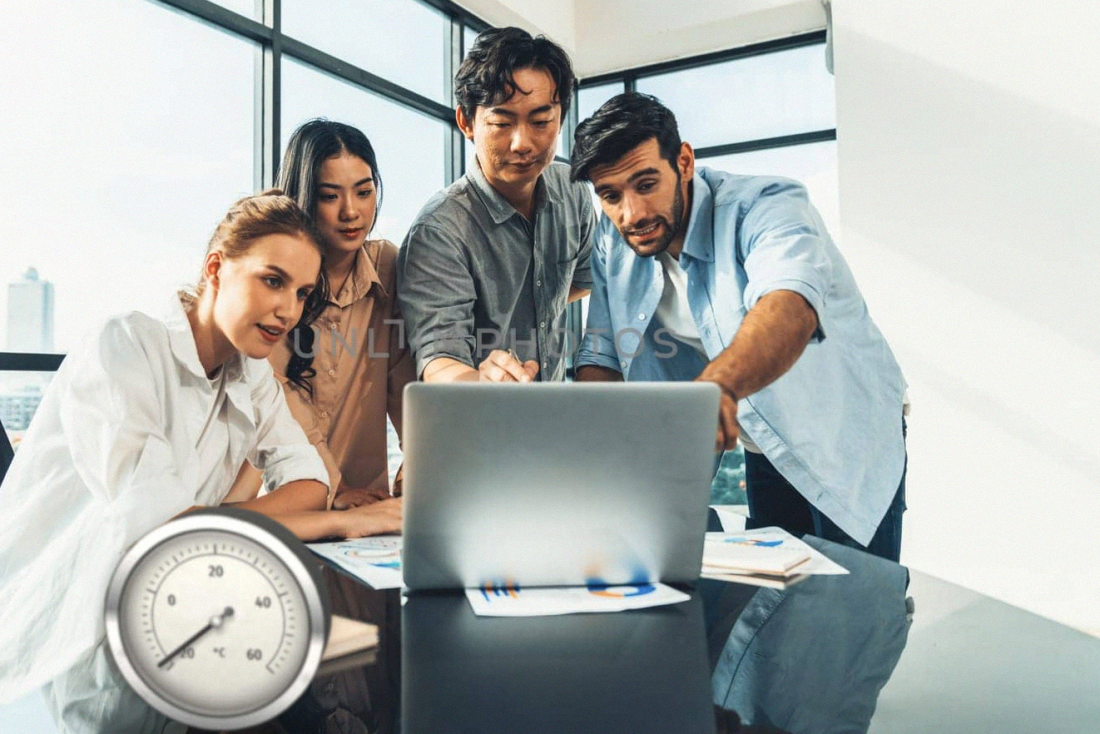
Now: -18
